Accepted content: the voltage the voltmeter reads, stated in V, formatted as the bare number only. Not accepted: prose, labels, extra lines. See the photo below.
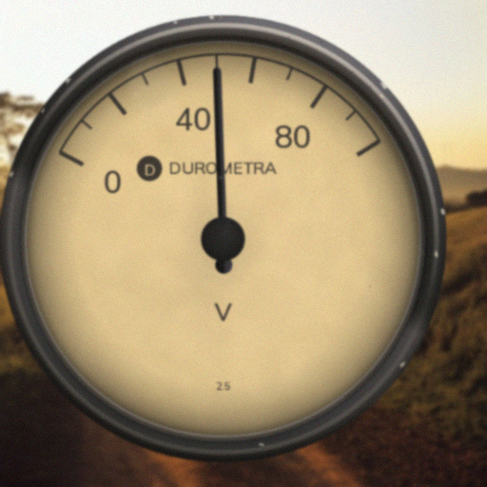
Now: 50
